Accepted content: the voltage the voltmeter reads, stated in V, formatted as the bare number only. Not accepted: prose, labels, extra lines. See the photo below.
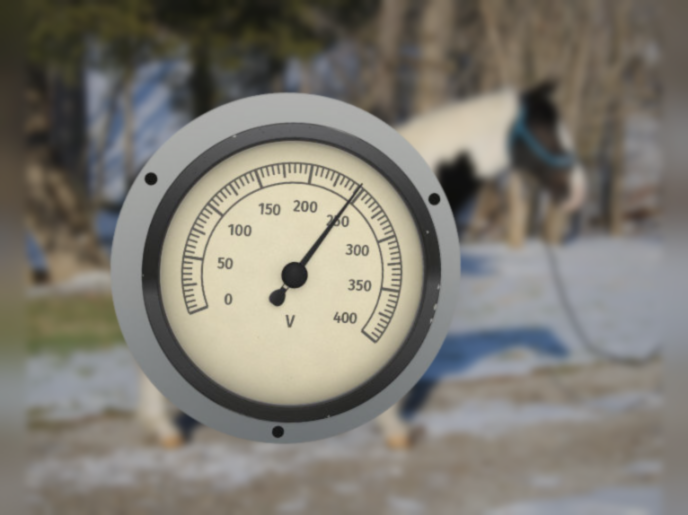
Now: 245
